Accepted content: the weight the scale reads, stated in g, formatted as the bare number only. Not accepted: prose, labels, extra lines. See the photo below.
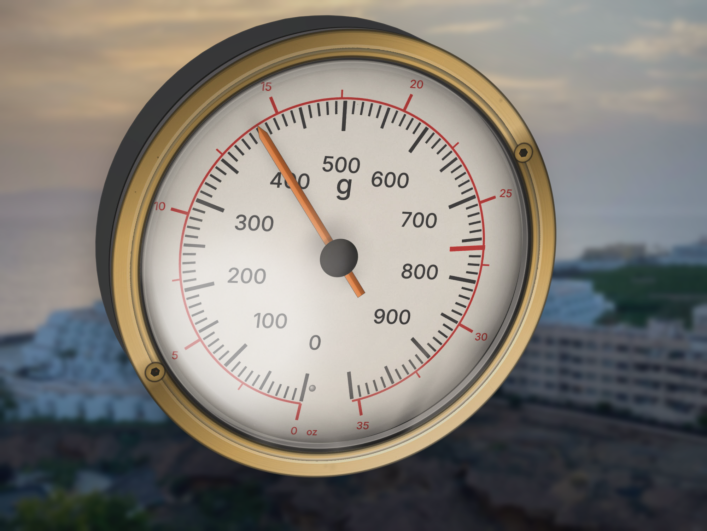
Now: 400
